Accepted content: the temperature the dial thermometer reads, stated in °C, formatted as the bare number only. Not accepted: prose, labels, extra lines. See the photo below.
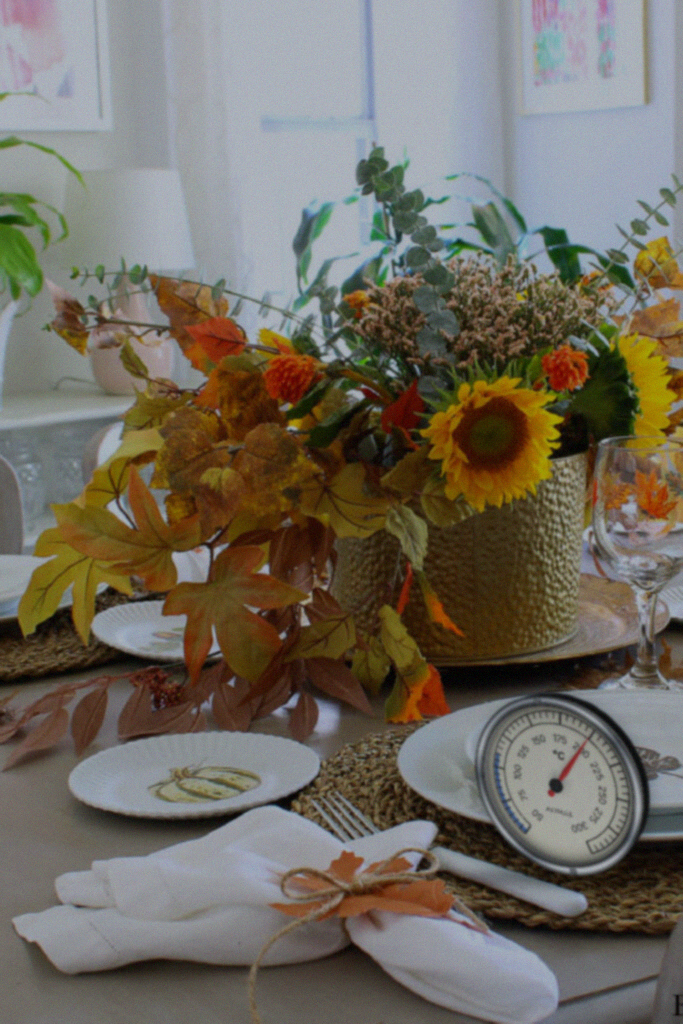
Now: 200
